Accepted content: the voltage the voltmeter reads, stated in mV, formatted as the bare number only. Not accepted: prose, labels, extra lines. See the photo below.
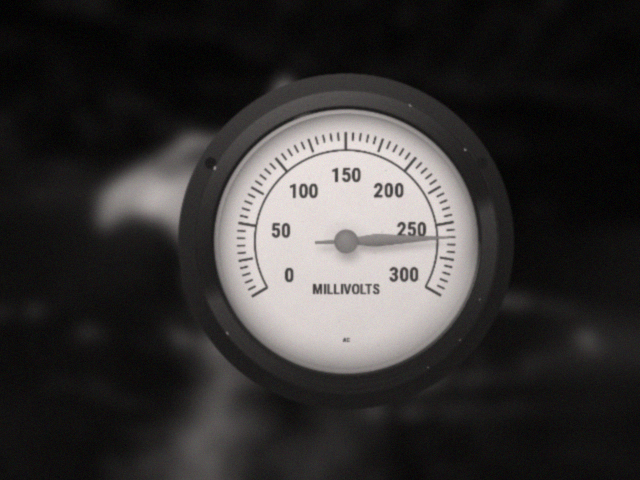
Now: 260
